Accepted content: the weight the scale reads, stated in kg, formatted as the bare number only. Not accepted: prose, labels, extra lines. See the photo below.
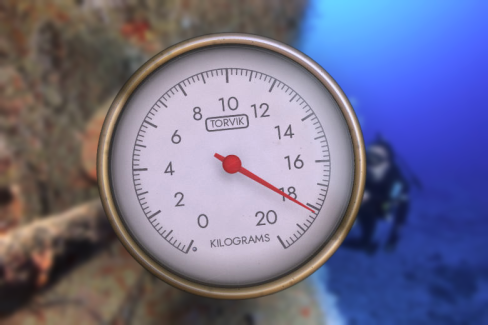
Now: 18.2
